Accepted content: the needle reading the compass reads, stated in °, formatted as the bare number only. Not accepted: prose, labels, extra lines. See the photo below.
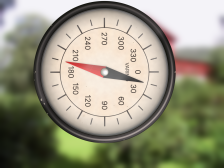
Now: 195
